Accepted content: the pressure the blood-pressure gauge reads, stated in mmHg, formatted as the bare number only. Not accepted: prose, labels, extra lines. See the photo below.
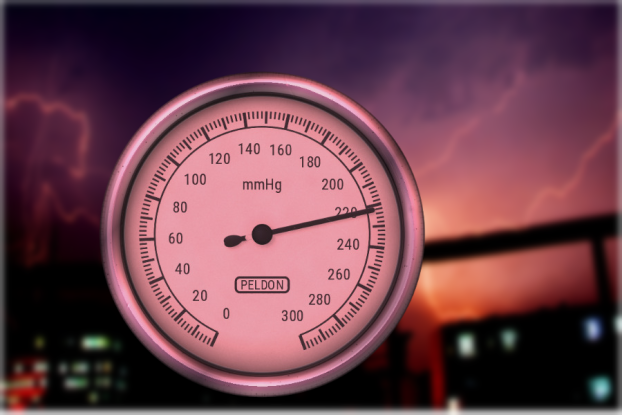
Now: 222
